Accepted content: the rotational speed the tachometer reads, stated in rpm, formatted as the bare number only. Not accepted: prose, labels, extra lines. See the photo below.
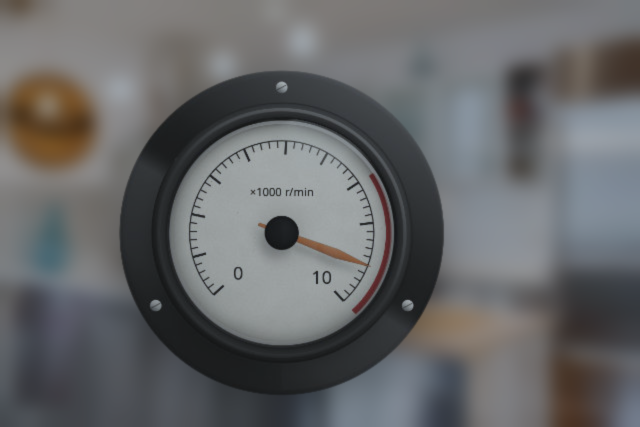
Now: 9000
